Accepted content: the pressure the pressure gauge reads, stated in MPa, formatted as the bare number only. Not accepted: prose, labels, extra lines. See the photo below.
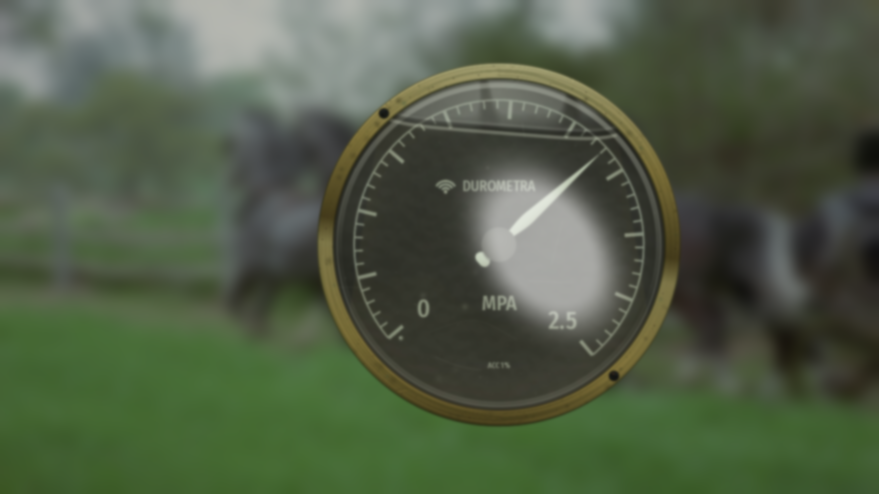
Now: 1.65
